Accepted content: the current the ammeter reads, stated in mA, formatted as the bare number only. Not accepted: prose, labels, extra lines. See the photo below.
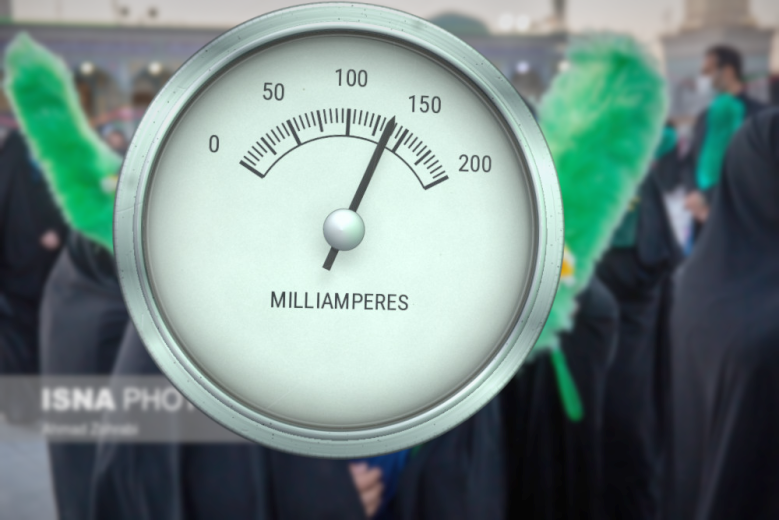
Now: 135
